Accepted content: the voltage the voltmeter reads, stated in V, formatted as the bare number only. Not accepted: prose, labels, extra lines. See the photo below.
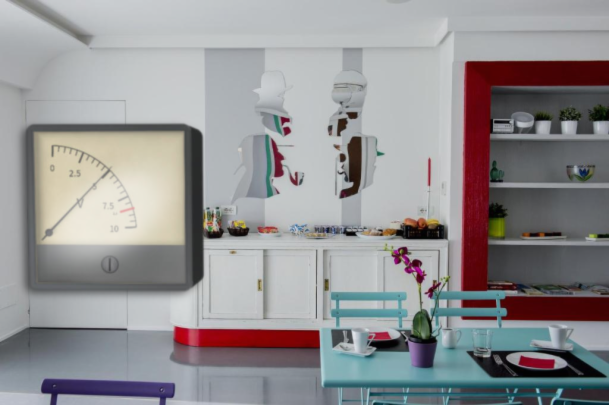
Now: 5
